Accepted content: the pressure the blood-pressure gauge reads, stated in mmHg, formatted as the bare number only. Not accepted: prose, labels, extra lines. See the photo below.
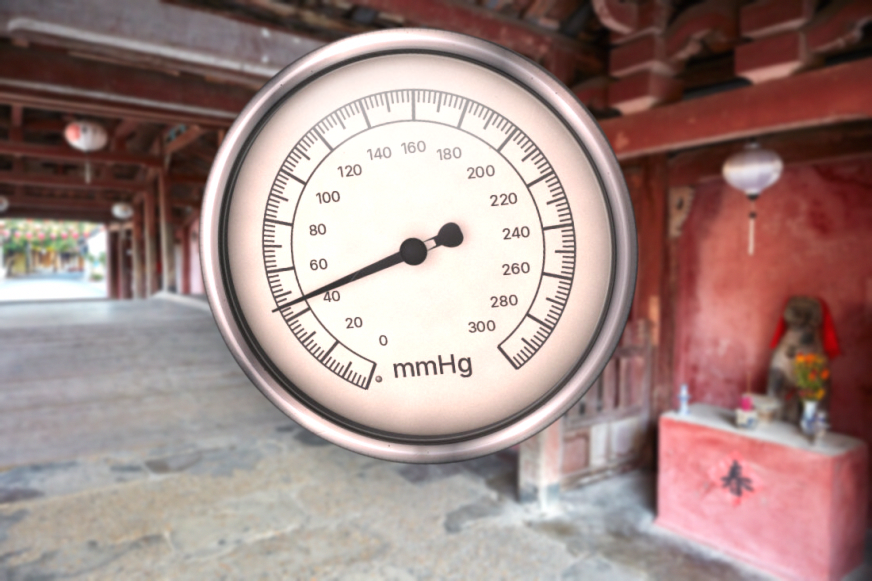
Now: 46
